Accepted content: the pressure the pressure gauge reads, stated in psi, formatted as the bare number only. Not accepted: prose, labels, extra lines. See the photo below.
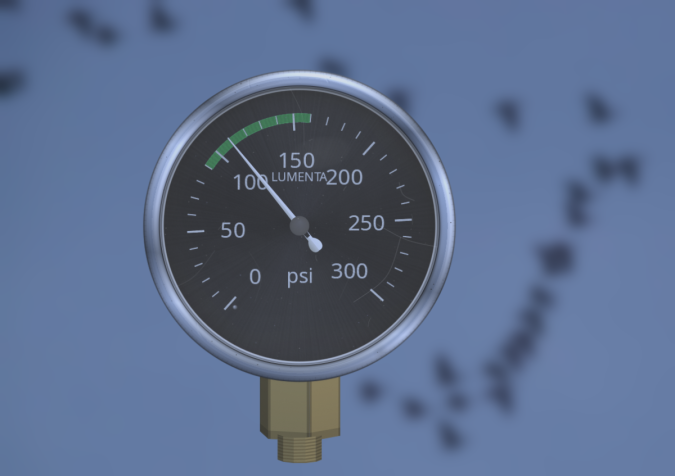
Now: 110
